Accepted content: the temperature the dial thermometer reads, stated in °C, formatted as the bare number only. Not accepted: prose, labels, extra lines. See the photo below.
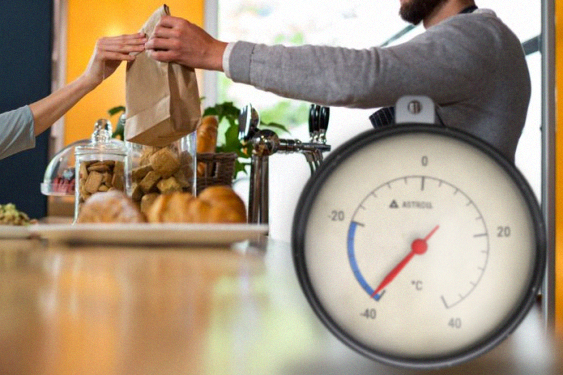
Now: -38
